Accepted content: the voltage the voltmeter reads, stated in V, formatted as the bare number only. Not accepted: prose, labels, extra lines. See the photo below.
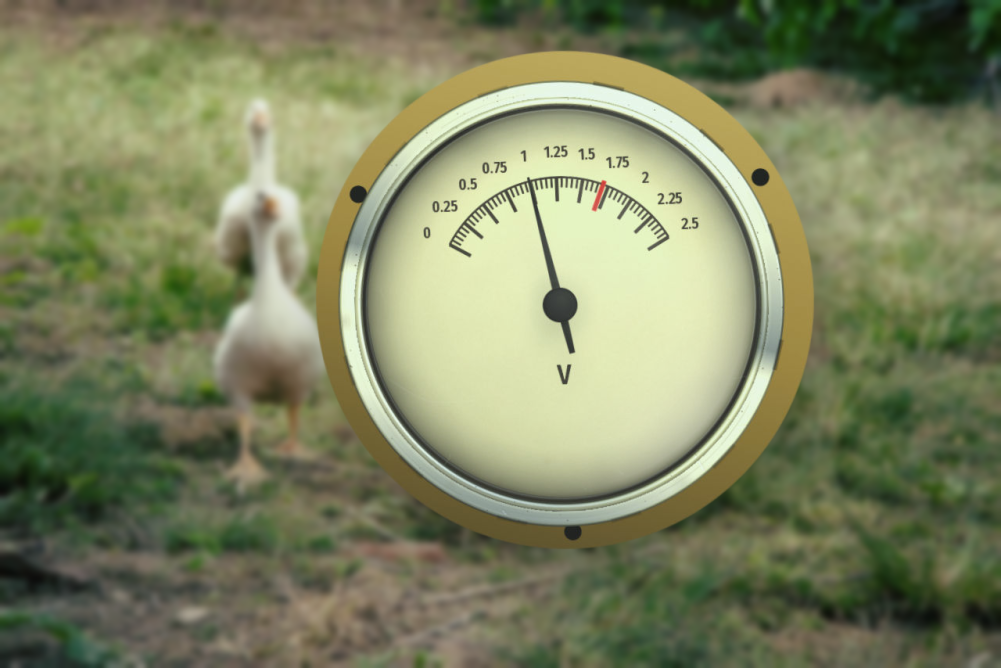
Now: 1
